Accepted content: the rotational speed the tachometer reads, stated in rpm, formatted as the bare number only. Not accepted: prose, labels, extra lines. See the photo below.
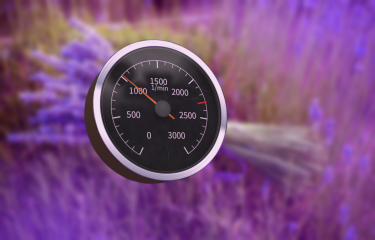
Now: 1000
